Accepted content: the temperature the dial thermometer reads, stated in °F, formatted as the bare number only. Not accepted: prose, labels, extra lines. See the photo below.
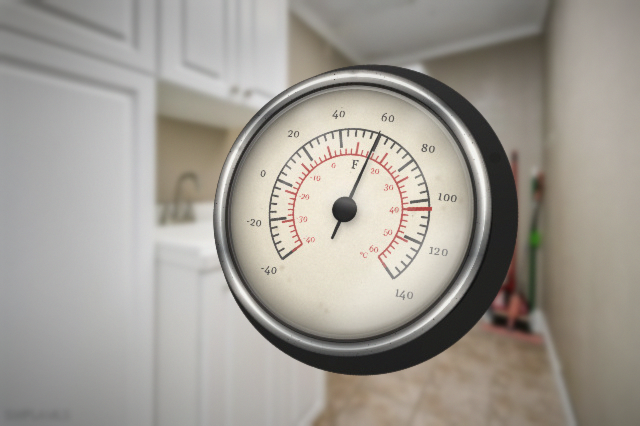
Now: 60
